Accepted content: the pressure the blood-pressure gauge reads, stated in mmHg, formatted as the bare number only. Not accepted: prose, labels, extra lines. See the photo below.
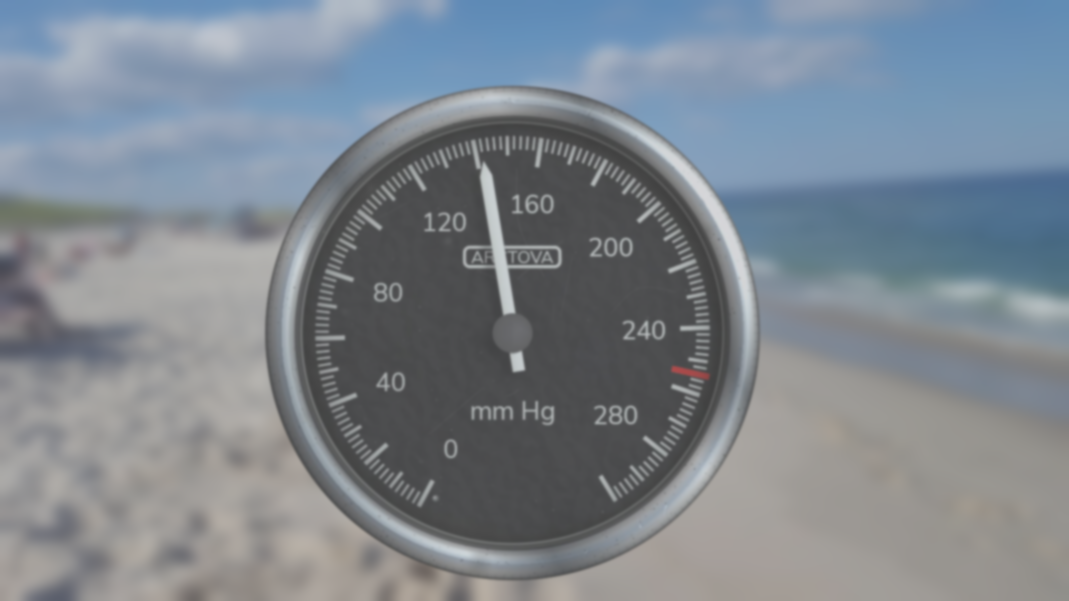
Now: 142
